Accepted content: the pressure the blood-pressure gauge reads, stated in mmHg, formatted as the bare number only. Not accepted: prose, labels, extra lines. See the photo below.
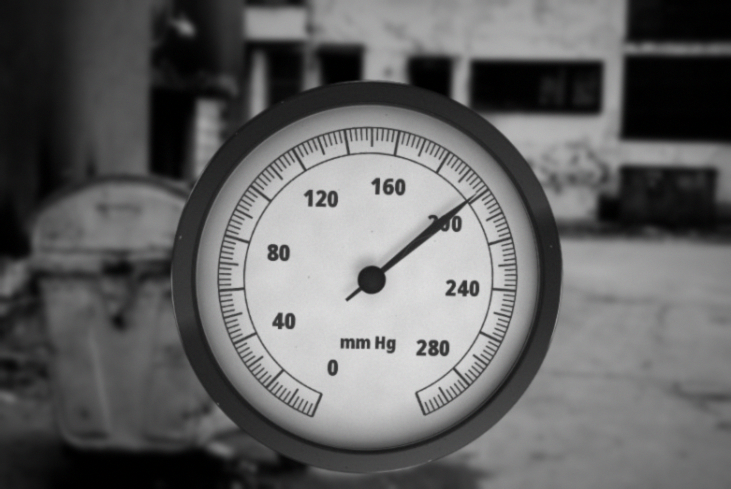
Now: 198
